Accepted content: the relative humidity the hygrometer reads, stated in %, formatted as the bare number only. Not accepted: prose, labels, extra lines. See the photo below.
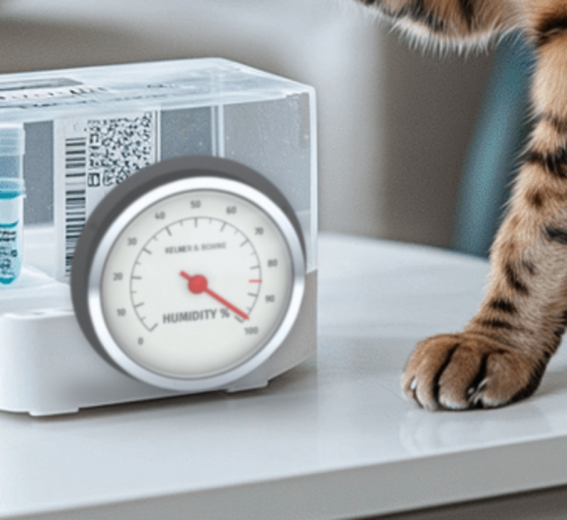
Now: 97.5
